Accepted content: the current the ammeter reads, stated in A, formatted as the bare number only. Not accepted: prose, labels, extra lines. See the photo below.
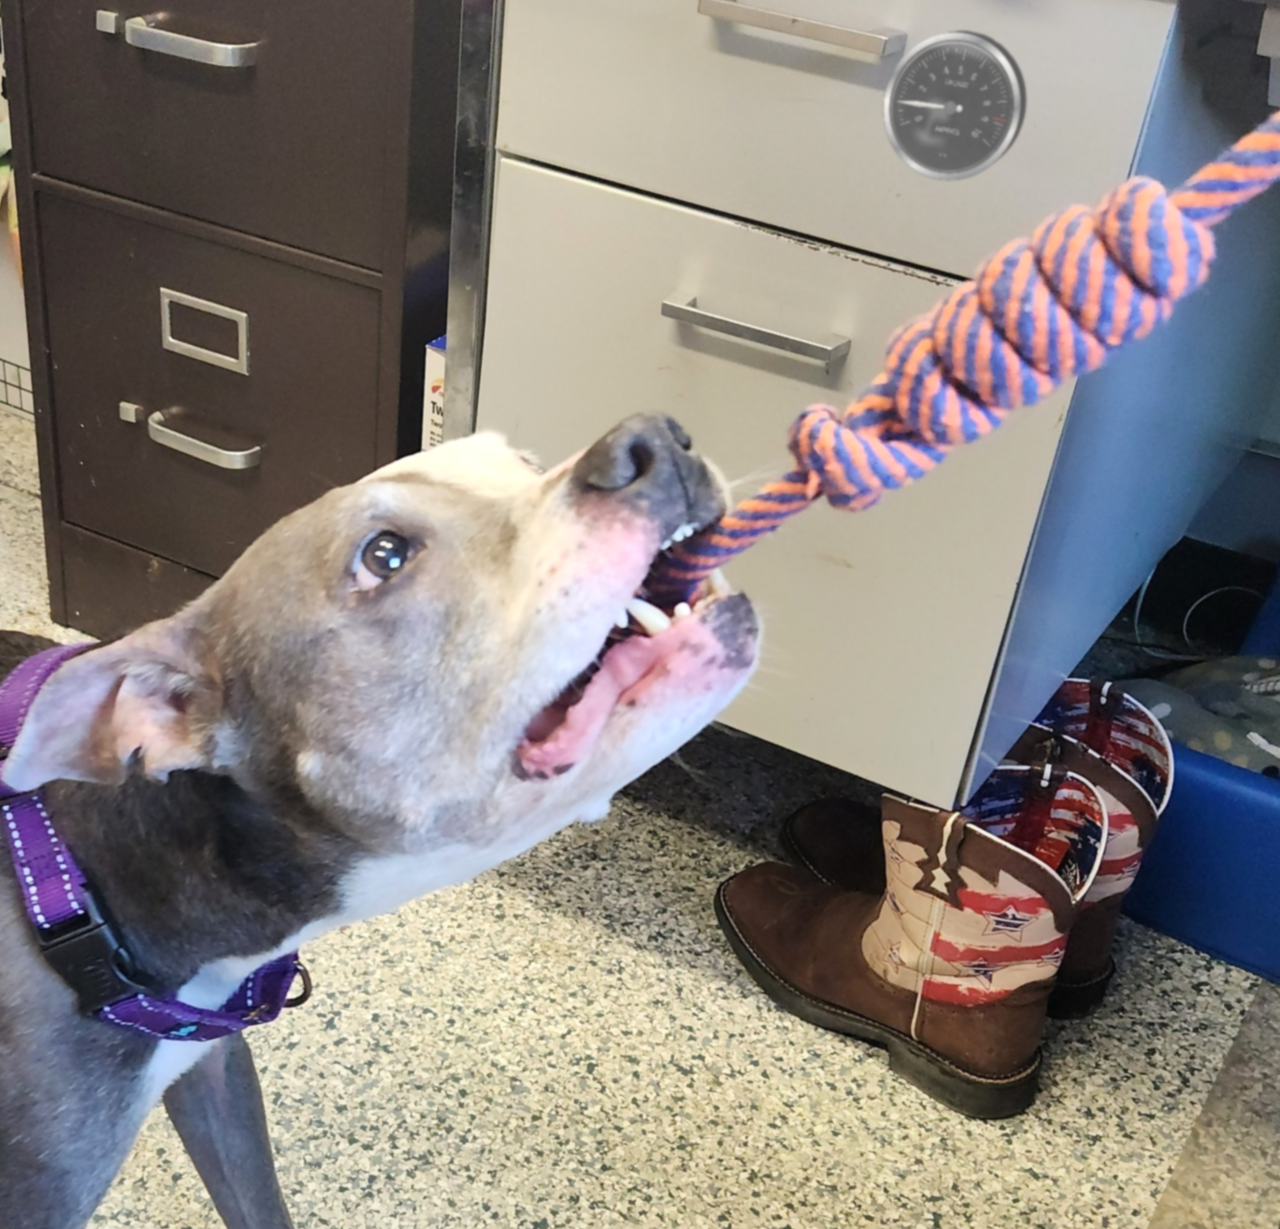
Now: 1
